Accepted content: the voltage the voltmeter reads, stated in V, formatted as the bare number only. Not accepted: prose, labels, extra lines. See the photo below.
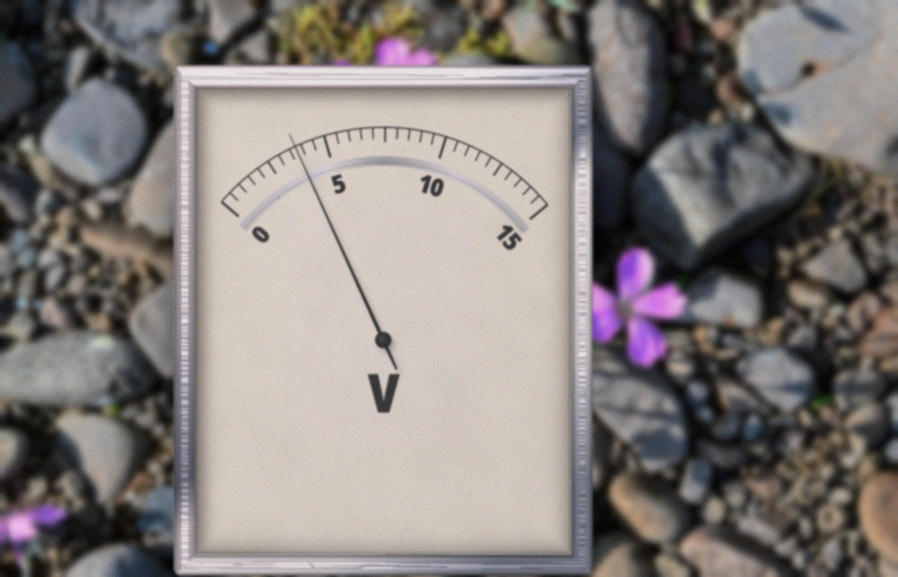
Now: 3.75
